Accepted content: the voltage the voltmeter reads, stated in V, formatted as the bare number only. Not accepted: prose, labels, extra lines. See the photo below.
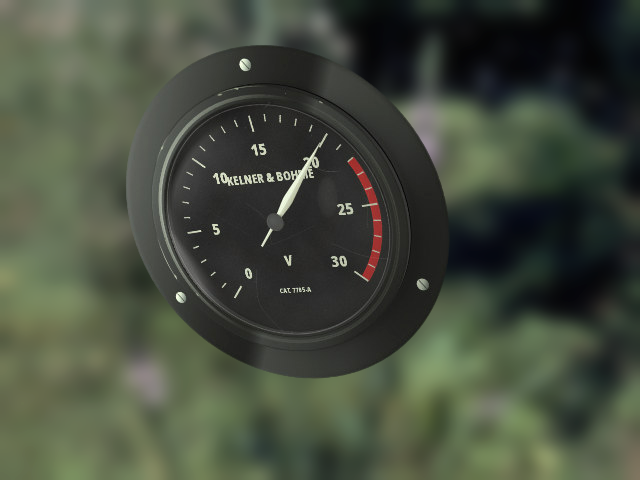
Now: 20
